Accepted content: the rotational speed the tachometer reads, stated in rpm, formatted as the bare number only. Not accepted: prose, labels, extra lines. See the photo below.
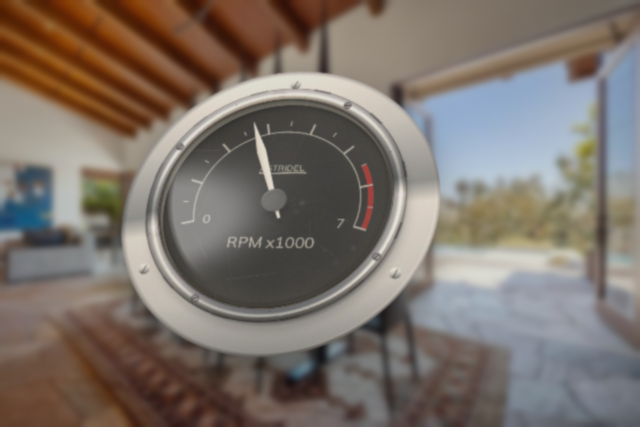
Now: 2750
